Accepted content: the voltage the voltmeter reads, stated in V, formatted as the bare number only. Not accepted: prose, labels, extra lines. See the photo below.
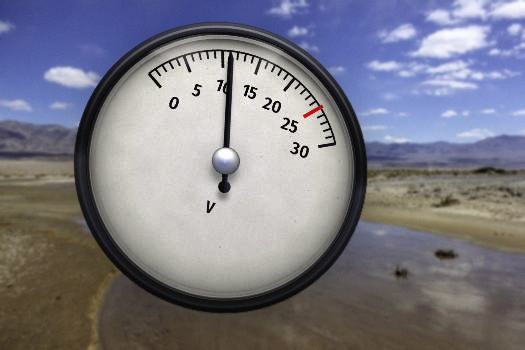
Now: 11
